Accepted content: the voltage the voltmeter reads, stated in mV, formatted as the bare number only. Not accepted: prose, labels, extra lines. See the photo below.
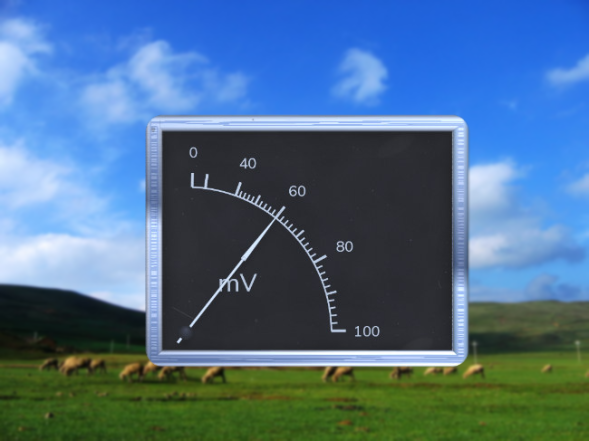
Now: 60
